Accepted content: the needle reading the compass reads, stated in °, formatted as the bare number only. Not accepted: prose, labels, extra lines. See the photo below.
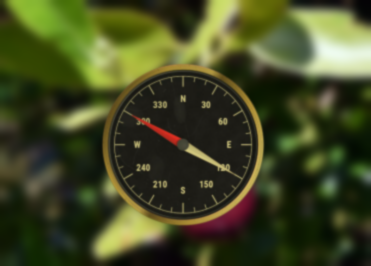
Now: 300
